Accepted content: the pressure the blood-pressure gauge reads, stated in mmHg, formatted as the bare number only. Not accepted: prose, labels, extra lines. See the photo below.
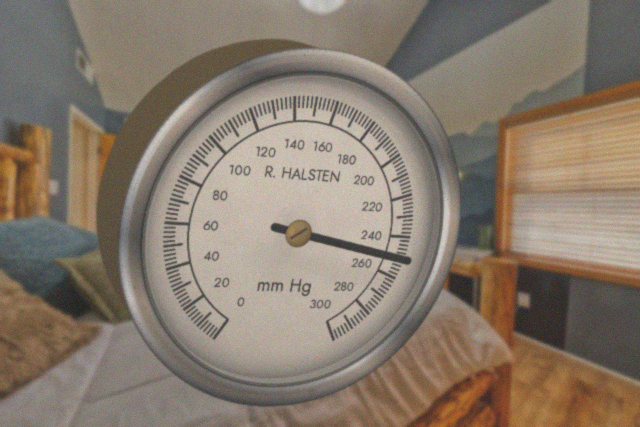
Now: 250
